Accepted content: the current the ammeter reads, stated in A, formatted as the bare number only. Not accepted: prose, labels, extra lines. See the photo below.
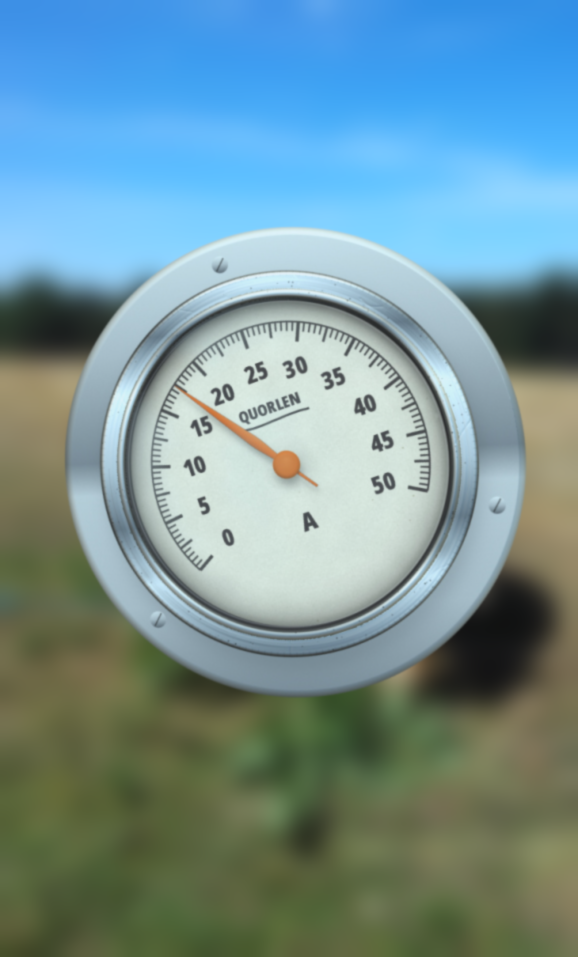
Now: 17.5
